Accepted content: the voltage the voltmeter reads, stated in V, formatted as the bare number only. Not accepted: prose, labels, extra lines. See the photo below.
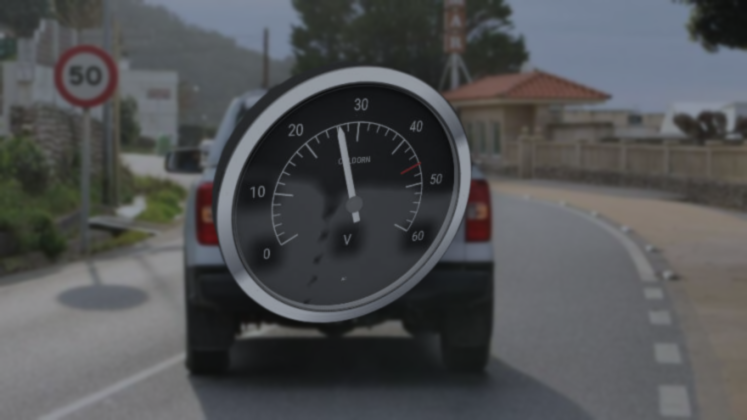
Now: 26
